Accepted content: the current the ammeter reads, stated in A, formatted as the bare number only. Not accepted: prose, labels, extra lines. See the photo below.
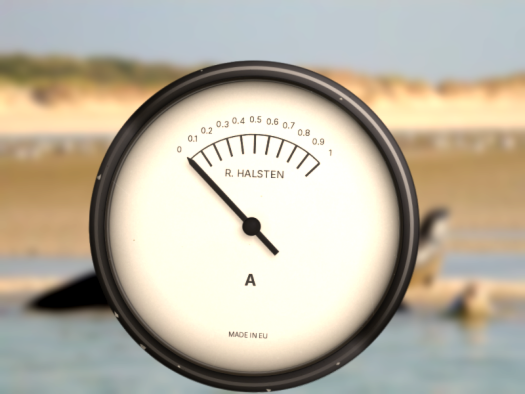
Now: 0
